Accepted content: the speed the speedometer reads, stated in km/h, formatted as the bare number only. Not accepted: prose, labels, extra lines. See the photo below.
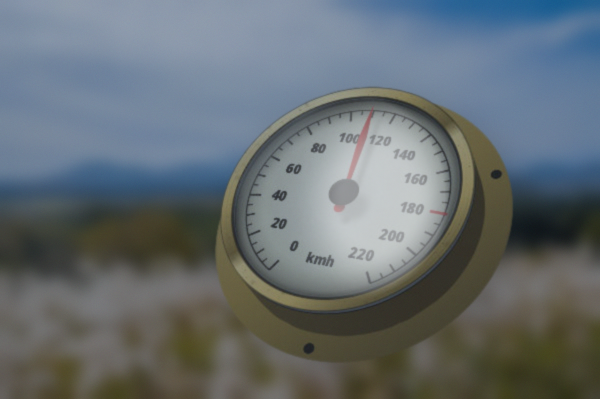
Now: 110
